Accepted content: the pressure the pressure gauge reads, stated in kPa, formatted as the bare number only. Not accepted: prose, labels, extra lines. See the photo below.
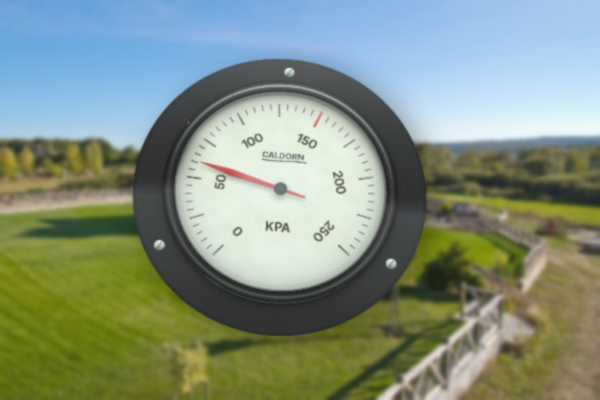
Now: 60
